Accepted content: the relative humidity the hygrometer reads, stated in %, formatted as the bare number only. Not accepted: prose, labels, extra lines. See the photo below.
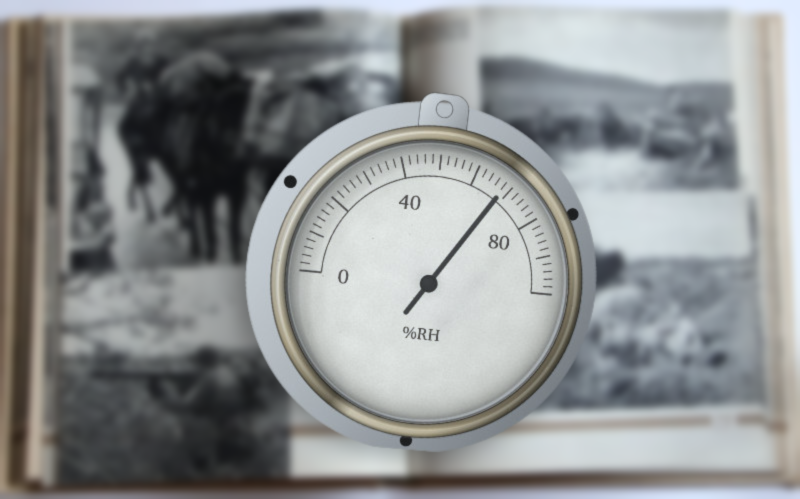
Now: 68
